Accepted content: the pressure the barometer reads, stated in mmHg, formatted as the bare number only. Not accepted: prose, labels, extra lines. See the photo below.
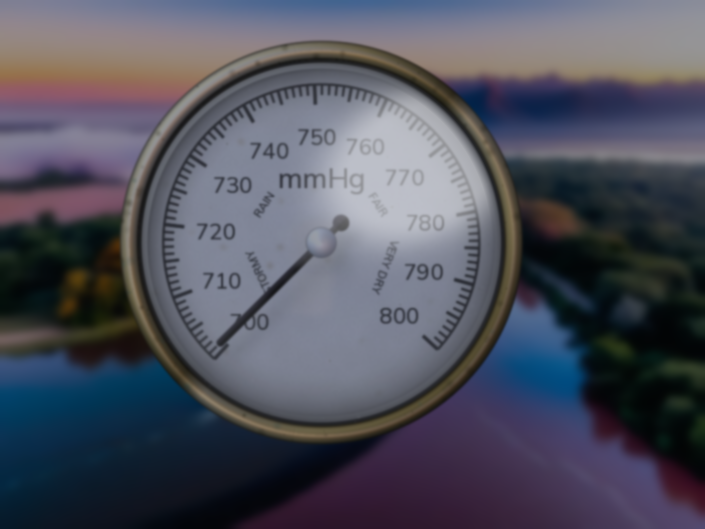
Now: 701
